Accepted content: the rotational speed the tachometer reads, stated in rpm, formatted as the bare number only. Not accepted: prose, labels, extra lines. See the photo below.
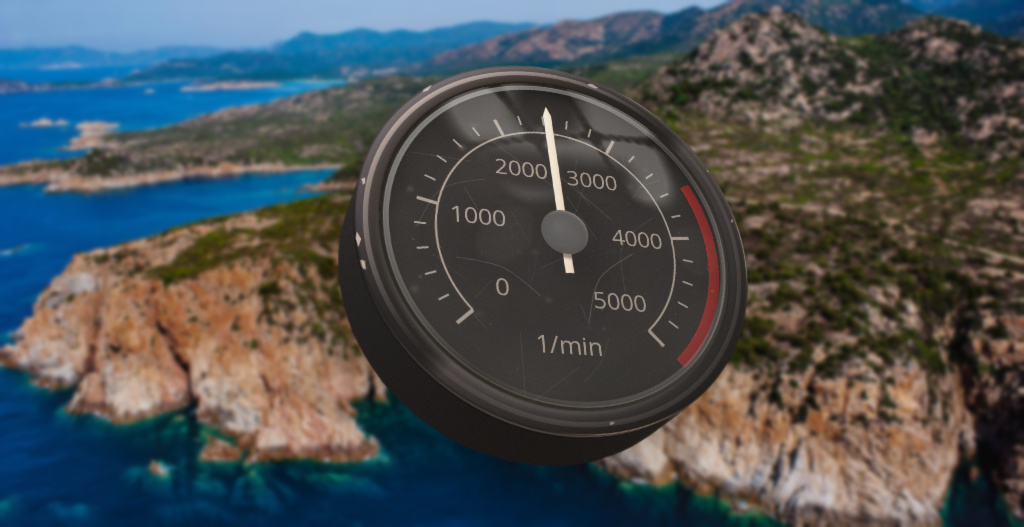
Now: 2400
